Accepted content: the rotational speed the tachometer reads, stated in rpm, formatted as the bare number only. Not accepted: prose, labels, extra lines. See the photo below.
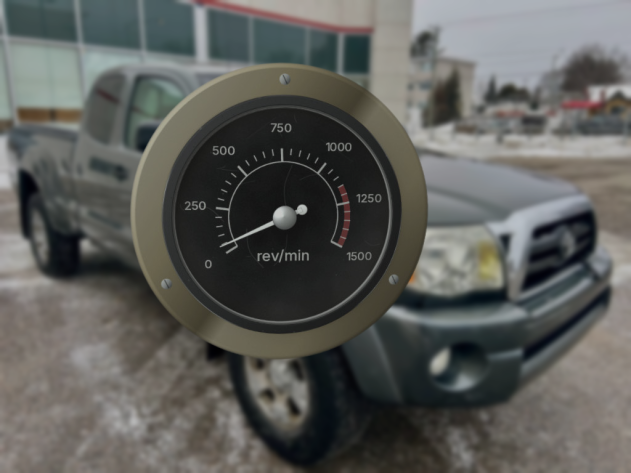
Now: 50
